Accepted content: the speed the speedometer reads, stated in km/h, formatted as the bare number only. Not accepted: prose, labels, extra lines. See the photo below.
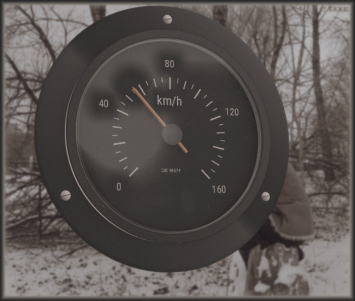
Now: 55
